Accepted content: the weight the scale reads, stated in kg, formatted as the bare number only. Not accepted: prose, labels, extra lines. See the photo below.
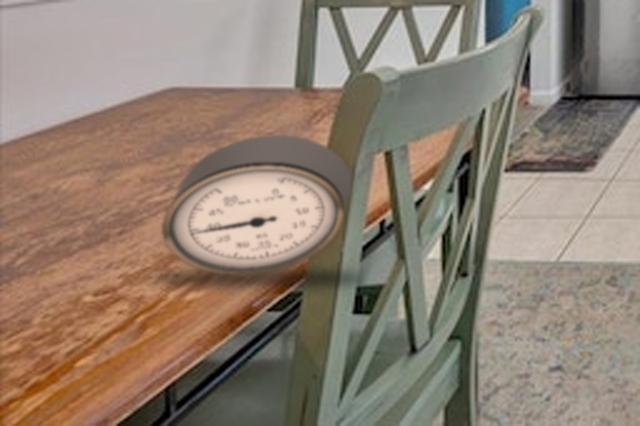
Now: 40
